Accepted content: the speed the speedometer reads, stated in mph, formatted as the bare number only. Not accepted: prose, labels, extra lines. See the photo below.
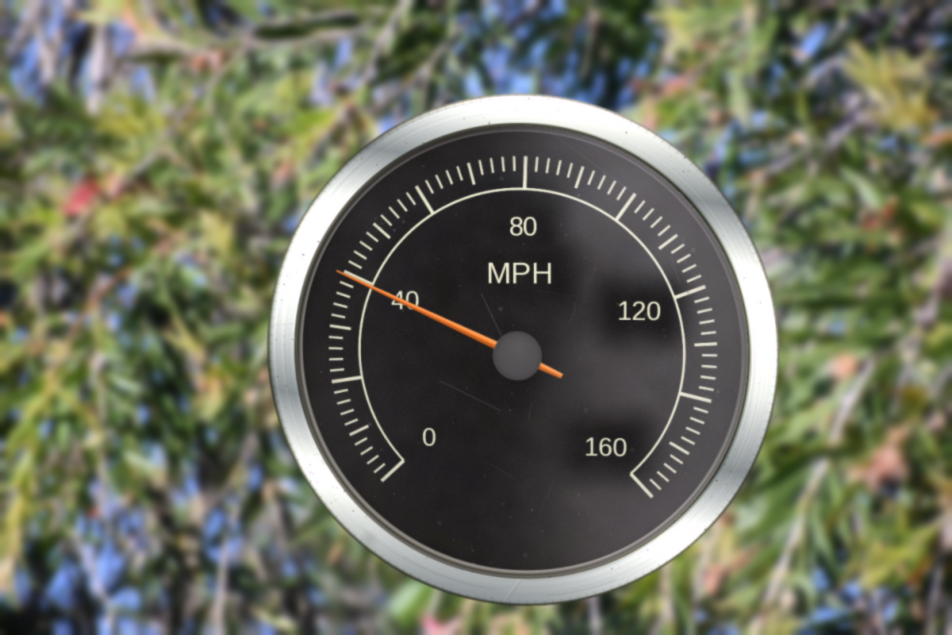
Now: 40
